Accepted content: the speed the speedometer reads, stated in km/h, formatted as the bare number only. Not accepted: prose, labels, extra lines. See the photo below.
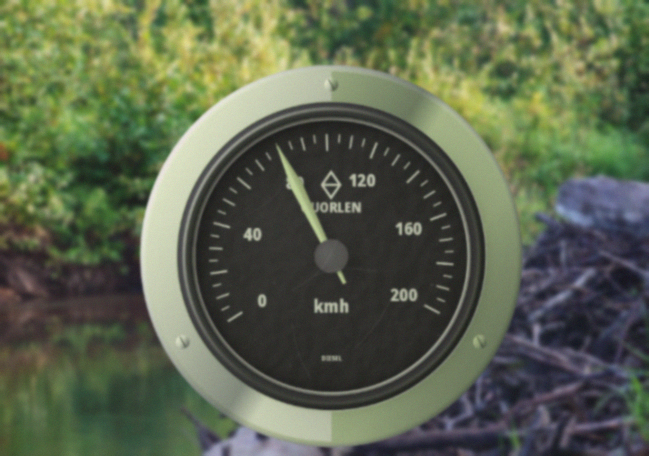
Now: 80
